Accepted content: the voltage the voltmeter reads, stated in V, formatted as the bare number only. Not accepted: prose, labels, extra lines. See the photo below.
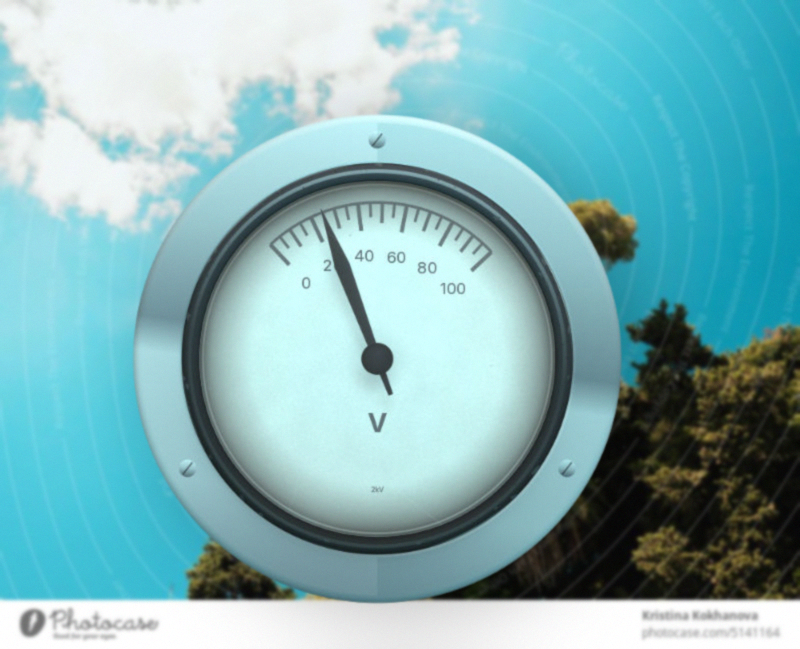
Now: 25
